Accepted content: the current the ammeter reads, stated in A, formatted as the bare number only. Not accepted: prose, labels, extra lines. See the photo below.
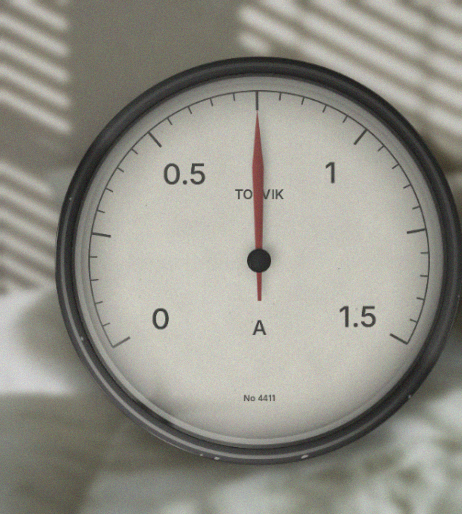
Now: 0.75
